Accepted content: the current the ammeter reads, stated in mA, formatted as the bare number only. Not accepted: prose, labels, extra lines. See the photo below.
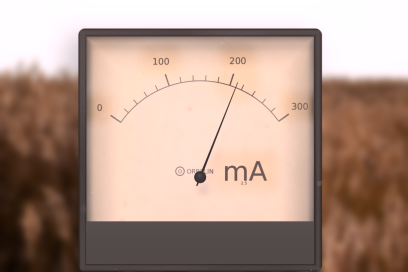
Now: 210
